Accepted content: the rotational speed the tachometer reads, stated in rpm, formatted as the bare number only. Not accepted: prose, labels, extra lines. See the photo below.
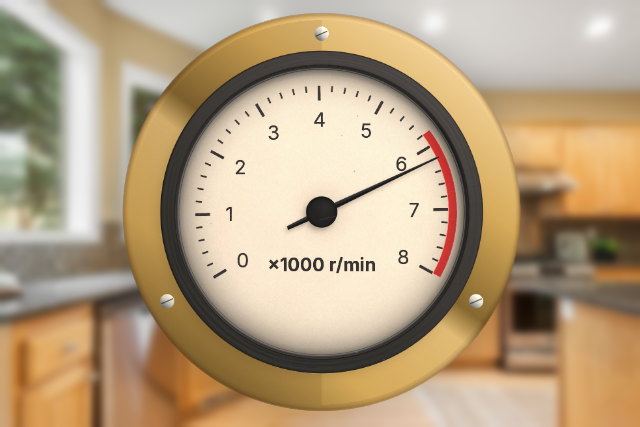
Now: 6200
